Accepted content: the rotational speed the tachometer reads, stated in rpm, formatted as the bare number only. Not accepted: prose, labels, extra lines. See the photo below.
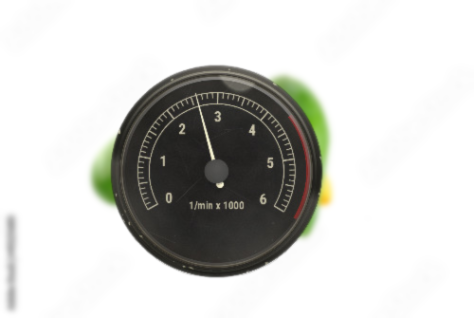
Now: 2600
